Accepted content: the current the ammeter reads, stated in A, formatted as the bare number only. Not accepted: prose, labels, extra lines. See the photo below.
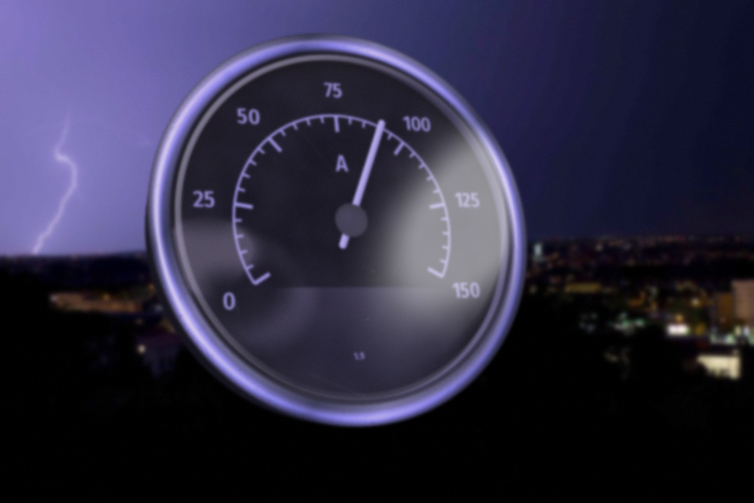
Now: 90
